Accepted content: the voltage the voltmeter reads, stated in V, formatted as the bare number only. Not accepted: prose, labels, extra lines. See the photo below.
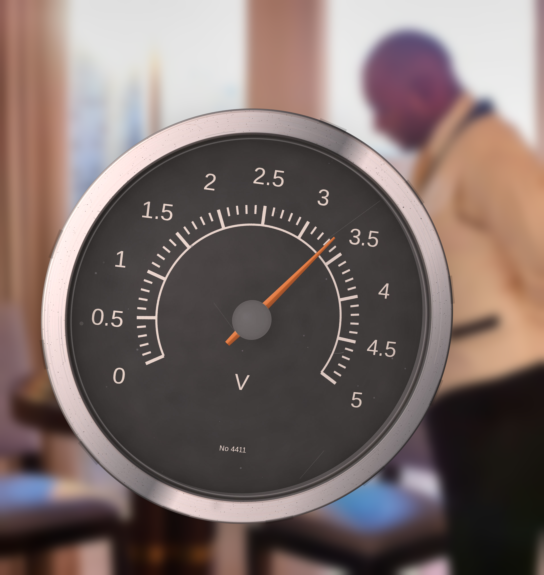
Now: 3.3
